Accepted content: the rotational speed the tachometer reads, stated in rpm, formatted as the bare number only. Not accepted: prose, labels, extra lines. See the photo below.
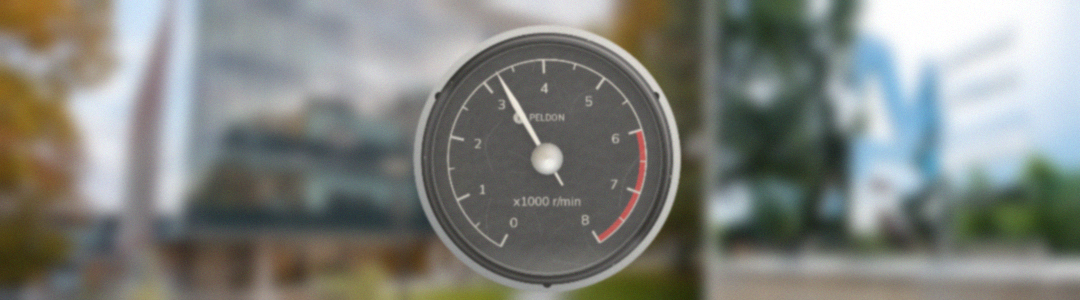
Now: 3250
